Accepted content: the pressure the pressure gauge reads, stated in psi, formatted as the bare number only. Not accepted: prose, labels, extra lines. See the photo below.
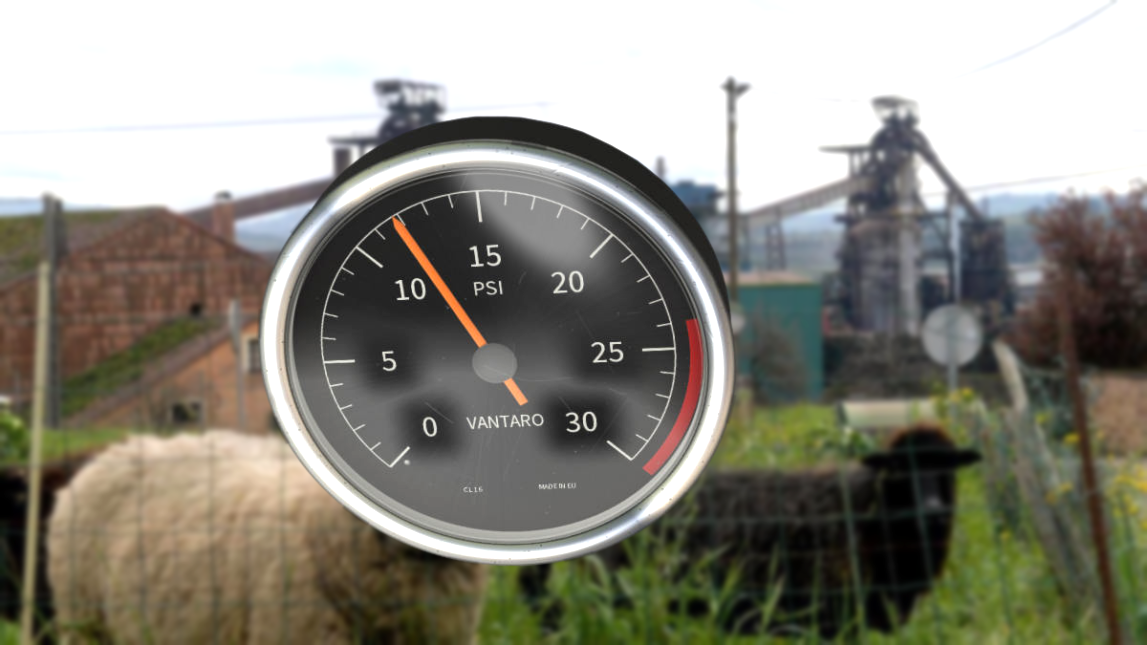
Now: 12
